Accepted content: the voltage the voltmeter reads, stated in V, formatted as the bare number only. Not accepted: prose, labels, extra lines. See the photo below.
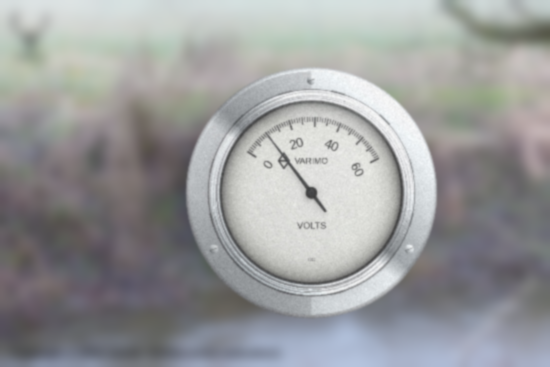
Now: 10
